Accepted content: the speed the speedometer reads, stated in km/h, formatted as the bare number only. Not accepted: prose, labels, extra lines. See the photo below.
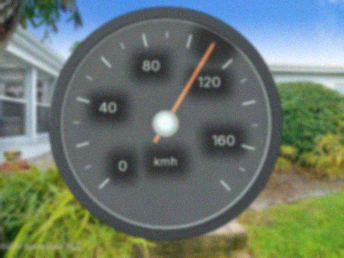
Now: 110
